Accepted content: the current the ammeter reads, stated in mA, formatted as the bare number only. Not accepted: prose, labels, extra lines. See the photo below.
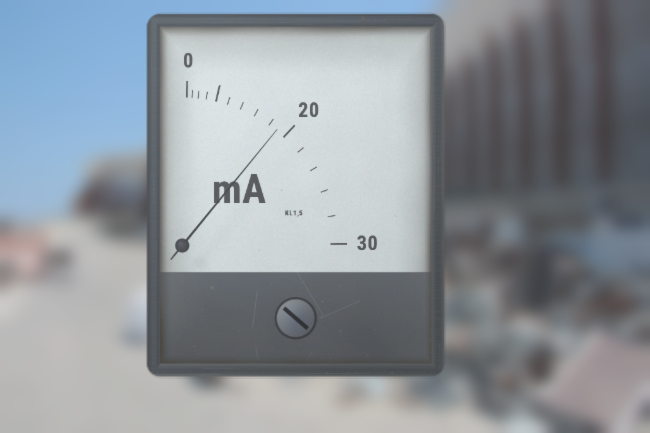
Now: 19
